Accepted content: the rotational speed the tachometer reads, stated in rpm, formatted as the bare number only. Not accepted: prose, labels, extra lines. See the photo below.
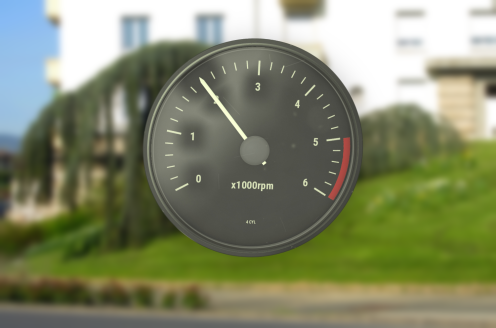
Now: 2000
